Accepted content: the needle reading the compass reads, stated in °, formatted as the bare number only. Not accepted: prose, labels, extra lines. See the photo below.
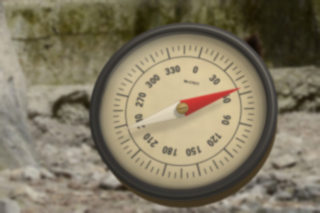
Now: 55
